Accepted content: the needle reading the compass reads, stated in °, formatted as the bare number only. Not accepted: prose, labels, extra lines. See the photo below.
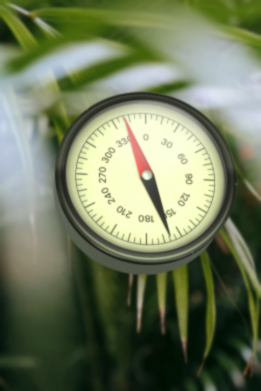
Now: 340
